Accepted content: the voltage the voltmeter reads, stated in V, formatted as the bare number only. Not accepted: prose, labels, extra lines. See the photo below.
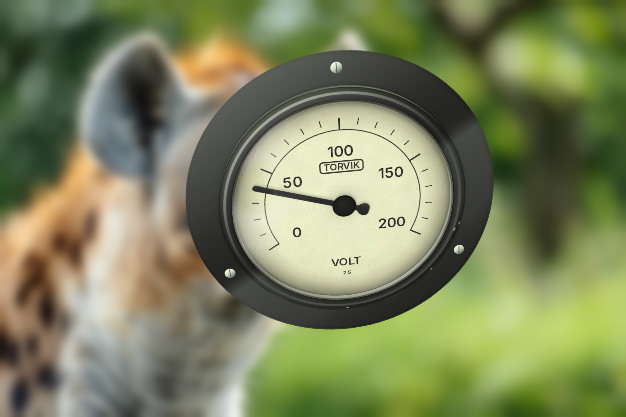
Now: 40
